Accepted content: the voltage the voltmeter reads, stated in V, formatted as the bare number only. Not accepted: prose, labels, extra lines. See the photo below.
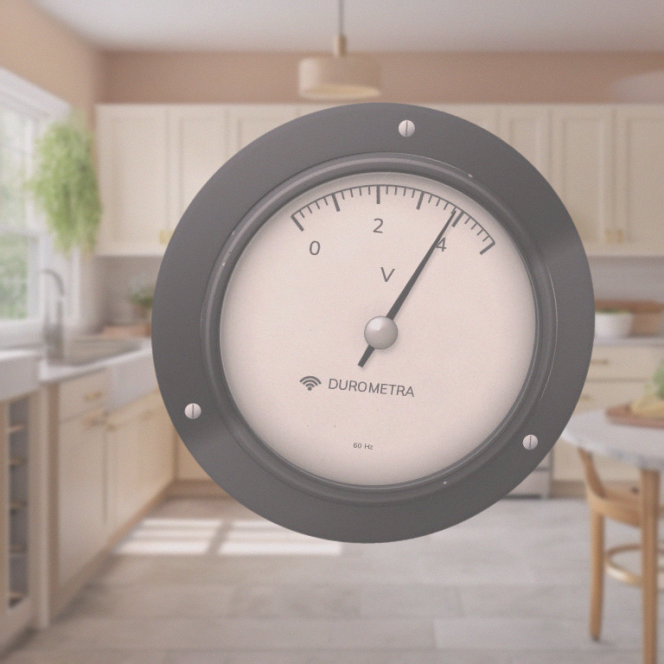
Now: 3.8
